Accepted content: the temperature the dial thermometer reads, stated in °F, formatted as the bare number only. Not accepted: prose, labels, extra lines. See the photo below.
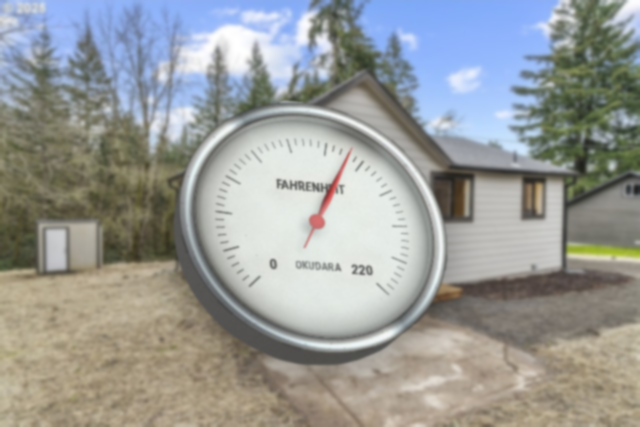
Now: 132
